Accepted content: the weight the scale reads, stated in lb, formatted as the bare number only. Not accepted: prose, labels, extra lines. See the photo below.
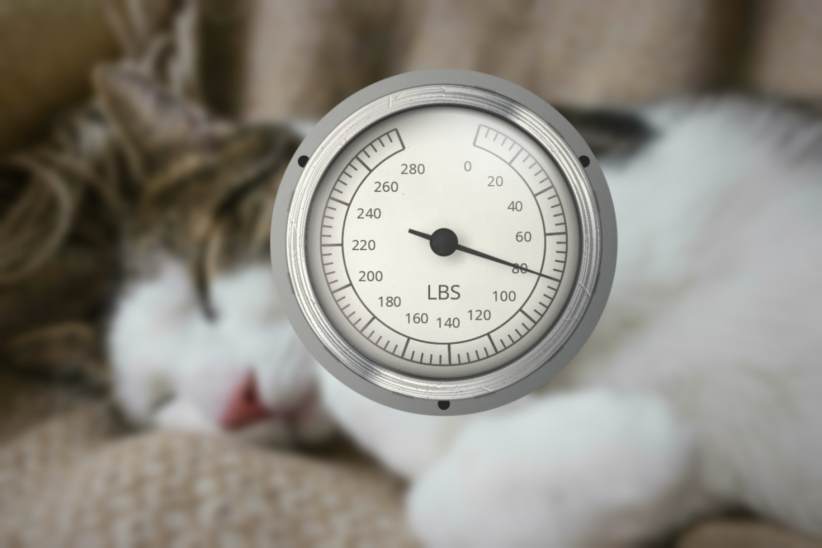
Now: 80
